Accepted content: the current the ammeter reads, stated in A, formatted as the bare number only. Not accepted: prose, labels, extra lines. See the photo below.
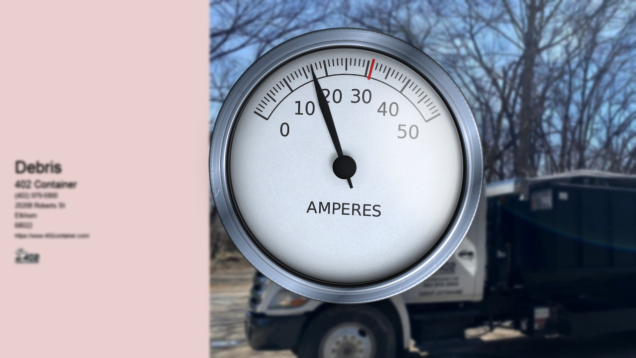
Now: 17
